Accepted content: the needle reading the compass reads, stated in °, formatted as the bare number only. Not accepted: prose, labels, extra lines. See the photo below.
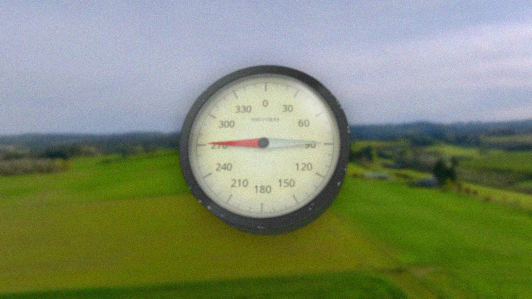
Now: 270
